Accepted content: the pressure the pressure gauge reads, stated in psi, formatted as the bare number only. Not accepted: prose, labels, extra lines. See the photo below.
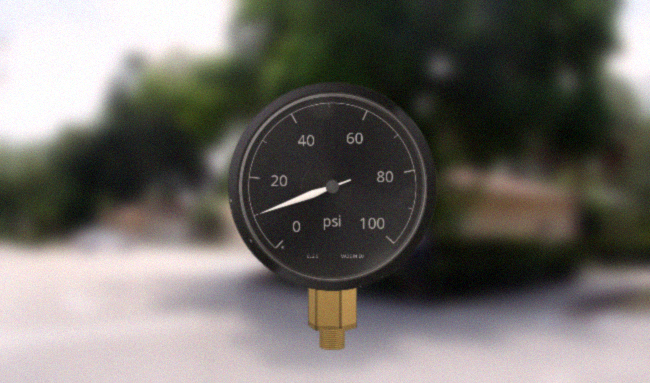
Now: 10
